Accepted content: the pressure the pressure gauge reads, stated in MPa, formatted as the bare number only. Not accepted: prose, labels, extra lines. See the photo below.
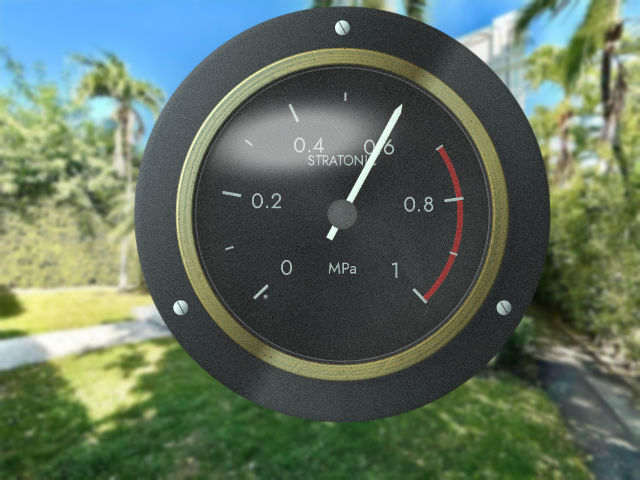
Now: 0.6
